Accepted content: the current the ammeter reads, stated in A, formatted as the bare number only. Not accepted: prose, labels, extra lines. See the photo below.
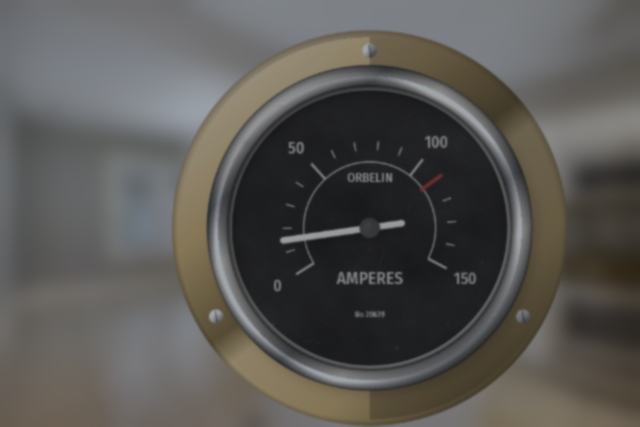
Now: 15
